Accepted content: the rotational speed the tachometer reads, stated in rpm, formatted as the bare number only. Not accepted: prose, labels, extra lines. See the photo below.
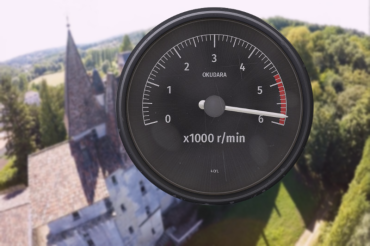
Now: 5800
